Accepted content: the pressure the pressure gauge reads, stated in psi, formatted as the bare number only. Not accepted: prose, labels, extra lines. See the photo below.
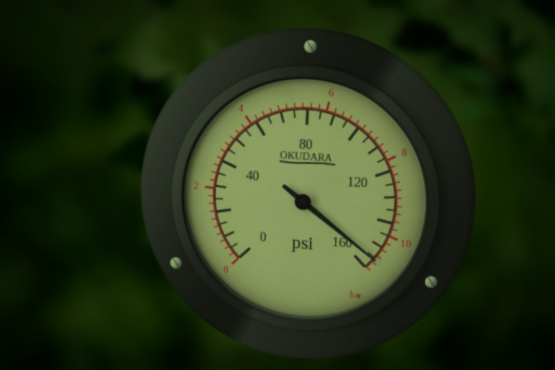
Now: 155
